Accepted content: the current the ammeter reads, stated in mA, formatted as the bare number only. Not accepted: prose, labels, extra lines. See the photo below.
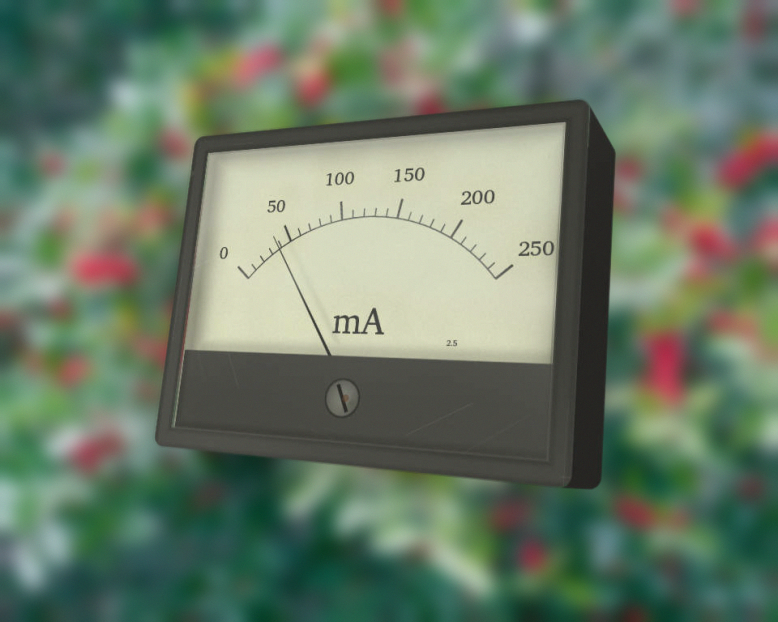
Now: 40
